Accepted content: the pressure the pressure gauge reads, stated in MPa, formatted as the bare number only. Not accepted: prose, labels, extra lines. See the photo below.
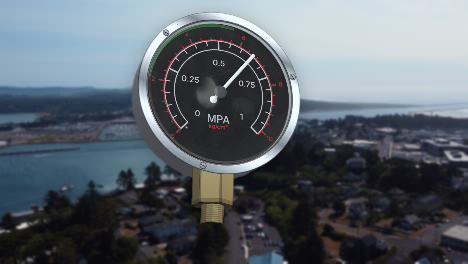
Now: 0.65
